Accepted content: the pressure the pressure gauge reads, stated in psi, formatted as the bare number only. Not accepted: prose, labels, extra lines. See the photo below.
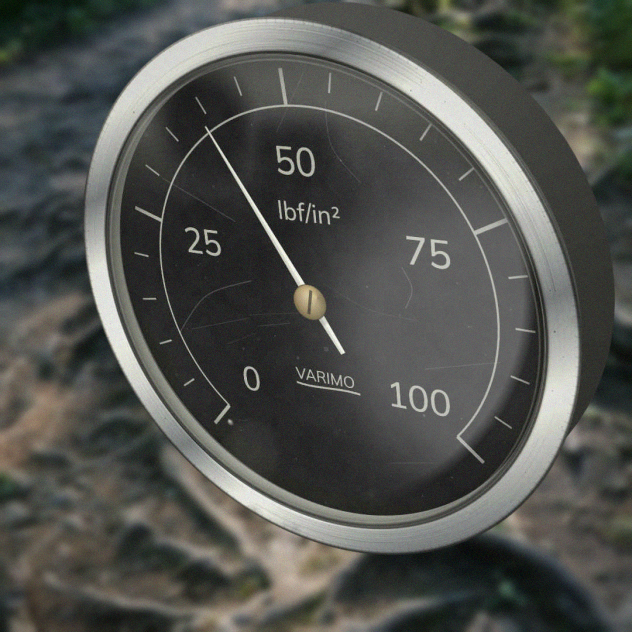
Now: 40
